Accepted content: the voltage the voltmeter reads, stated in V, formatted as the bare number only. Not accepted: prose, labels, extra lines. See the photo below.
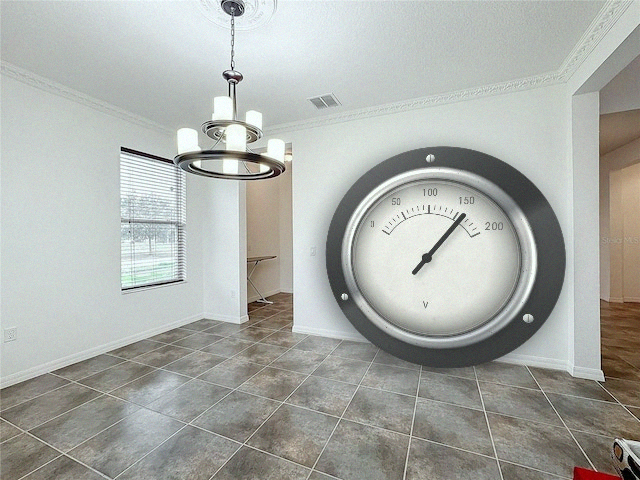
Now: 160
